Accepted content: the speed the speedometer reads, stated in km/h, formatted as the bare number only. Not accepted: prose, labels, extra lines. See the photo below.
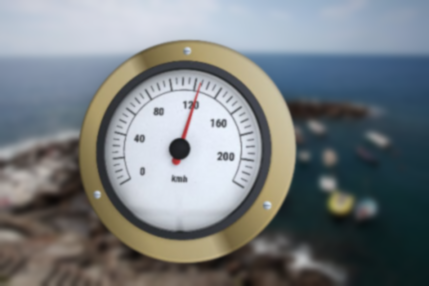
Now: 125
